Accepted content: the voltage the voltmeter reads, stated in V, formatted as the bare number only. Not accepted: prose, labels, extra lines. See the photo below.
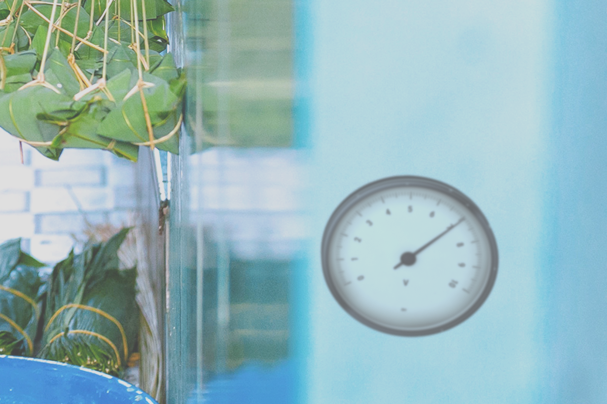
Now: 7
